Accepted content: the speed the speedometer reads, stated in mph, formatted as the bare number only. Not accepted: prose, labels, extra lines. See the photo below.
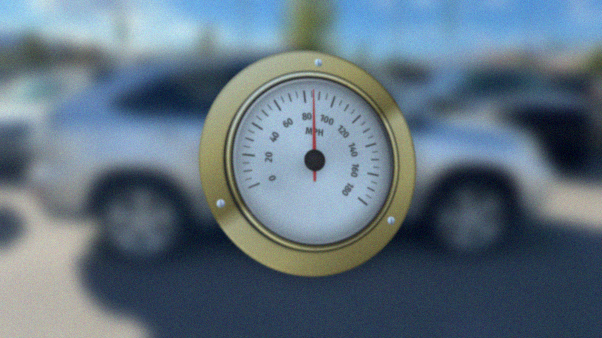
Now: 85
